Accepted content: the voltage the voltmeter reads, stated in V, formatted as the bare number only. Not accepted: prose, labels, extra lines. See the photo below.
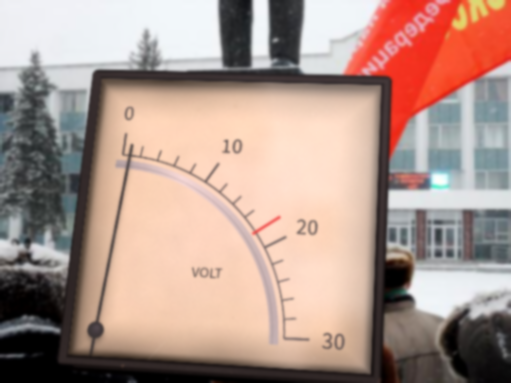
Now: 1
